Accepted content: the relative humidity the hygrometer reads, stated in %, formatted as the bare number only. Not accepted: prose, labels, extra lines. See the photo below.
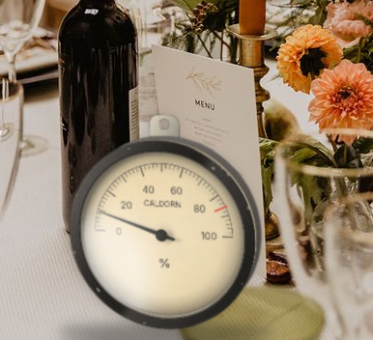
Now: 10
